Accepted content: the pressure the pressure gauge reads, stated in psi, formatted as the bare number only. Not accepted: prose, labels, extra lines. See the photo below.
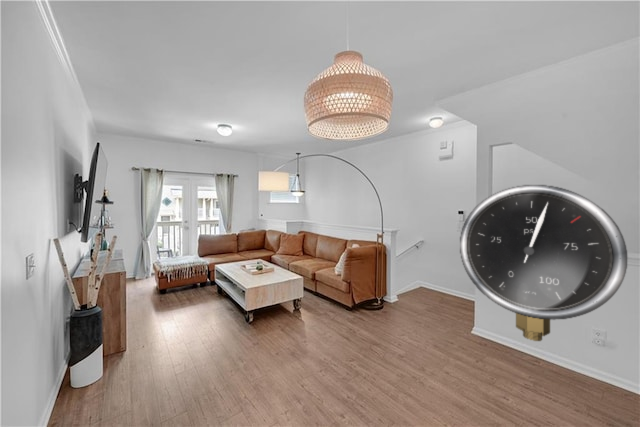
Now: 55
